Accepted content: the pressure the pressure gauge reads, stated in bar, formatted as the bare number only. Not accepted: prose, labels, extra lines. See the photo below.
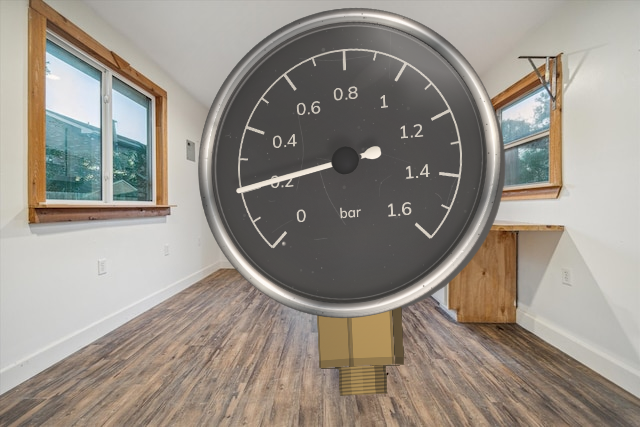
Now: 0.2
